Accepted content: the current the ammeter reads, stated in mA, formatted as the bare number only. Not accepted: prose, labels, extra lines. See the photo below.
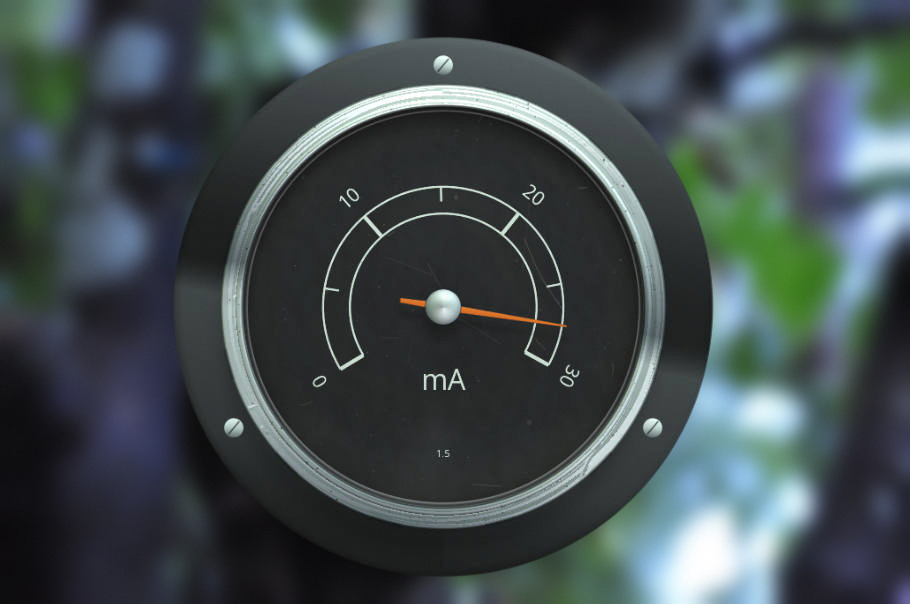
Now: 27.5
